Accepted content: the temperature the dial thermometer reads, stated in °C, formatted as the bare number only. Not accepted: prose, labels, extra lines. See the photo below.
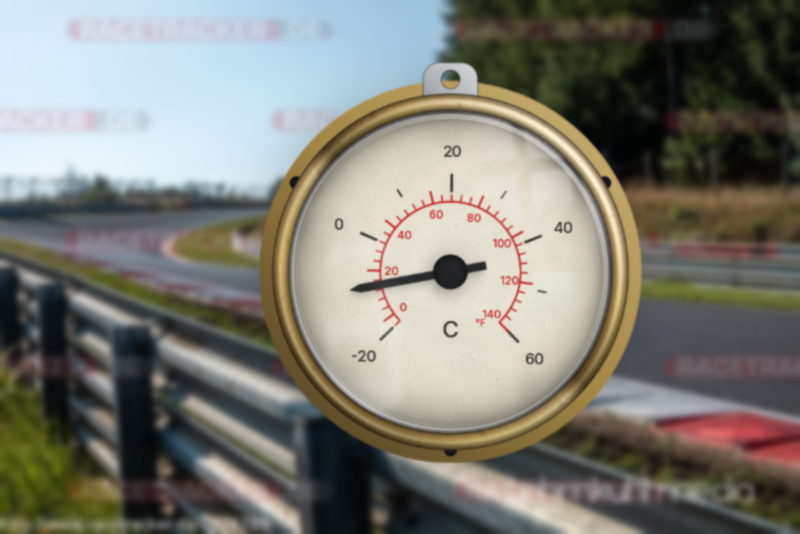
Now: -10
